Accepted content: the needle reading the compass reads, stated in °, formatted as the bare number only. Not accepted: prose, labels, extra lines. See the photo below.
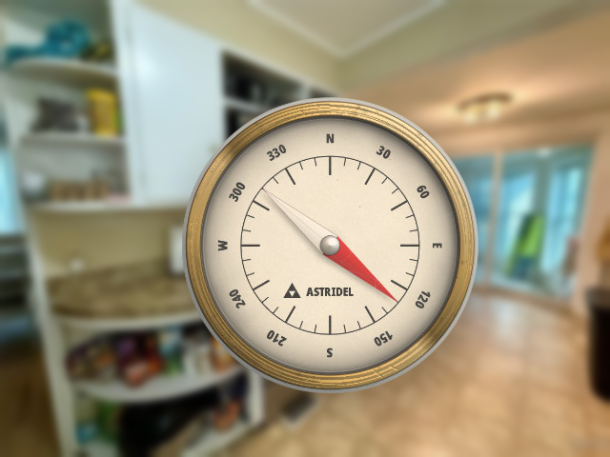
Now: 130
